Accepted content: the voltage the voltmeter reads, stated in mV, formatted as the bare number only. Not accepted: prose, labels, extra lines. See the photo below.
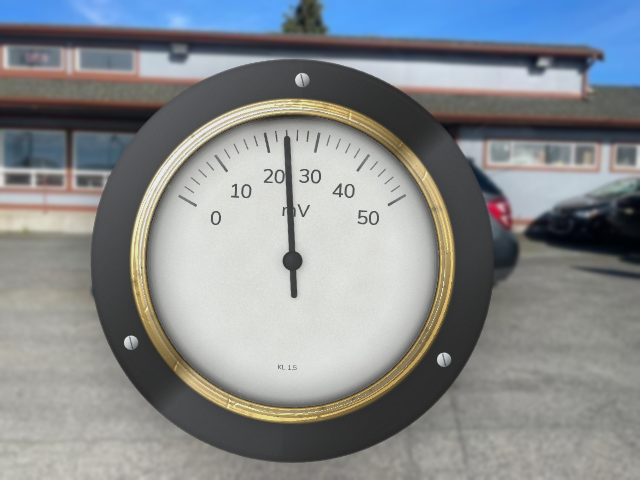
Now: 24
